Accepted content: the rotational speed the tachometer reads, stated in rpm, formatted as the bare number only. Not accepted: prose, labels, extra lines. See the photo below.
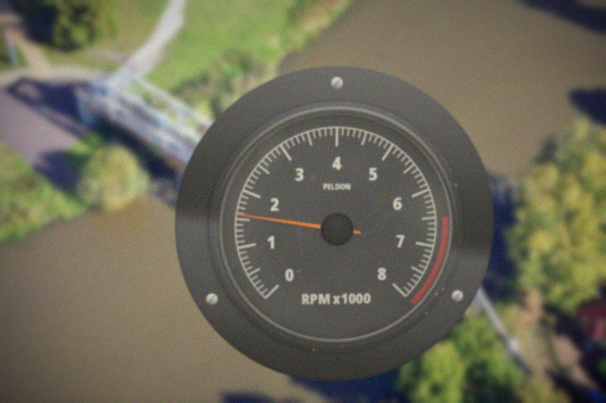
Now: 1600
